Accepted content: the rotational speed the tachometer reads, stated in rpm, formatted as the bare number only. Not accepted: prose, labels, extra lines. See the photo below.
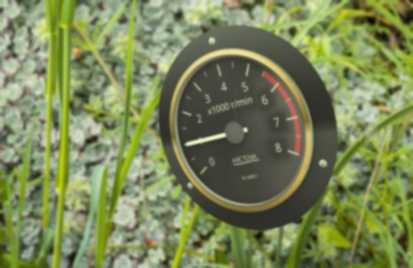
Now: 1000
